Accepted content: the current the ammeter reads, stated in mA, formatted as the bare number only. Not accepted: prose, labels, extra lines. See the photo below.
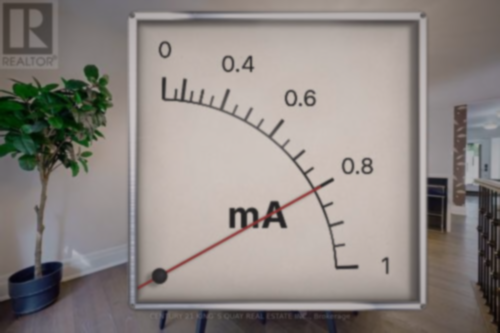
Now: 0.8
